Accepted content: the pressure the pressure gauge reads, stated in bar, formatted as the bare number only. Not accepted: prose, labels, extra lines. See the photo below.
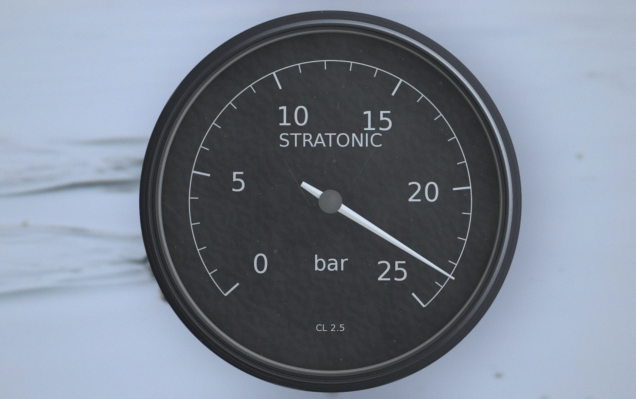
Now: 23.5
